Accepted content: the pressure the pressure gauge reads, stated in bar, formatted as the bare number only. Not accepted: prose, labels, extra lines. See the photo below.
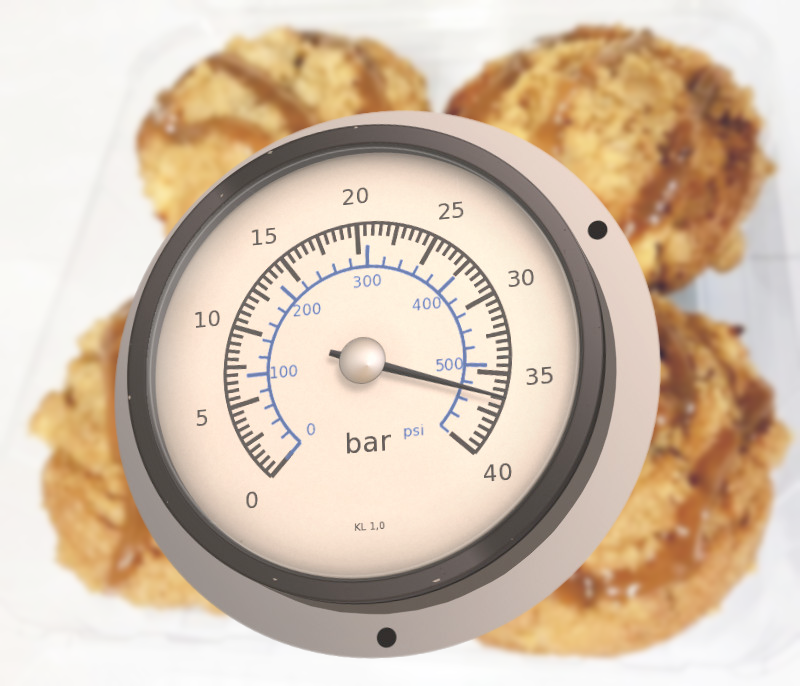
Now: 36.5
